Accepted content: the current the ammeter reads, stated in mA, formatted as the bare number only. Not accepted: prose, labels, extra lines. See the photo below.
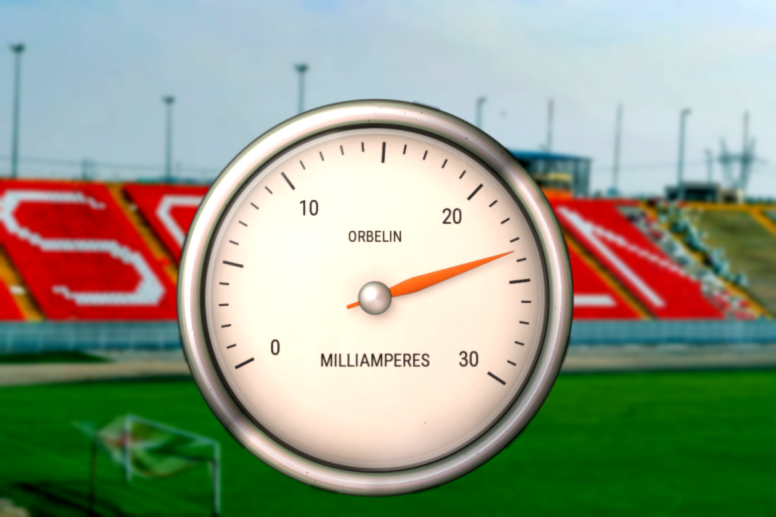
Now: 23.5
